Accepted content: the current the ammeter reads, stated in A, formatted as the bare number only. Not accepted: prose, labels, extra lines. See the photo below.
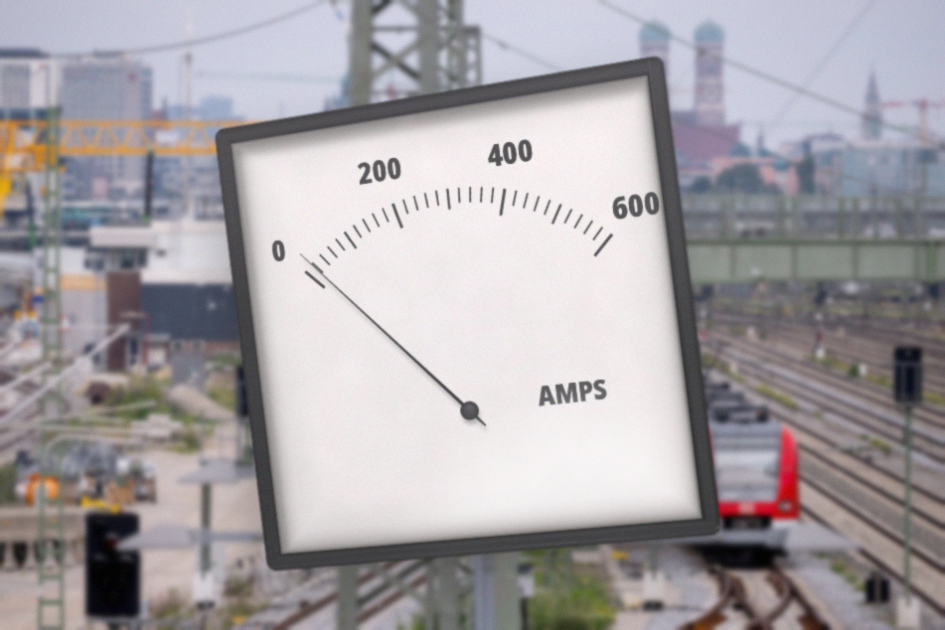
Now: 20
